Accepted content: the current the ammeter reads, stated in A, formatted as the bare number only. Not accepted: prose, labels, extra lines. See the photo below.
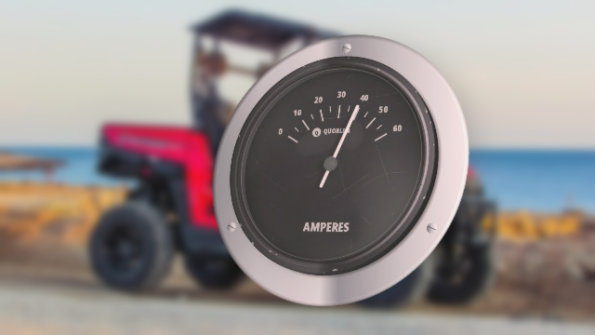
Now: 40
